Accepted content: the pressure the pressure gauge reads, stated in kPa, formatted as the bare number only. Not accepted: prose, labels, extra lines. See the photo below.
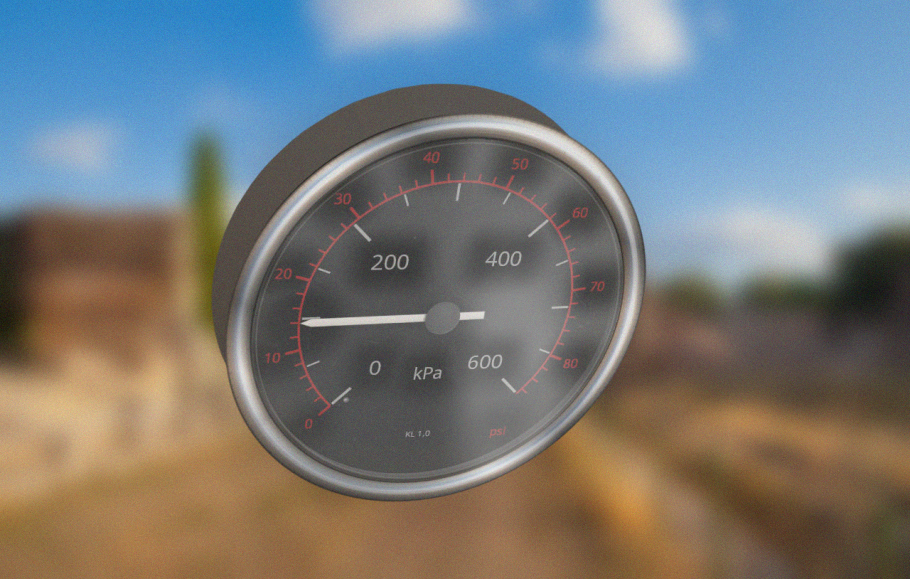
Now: 100
